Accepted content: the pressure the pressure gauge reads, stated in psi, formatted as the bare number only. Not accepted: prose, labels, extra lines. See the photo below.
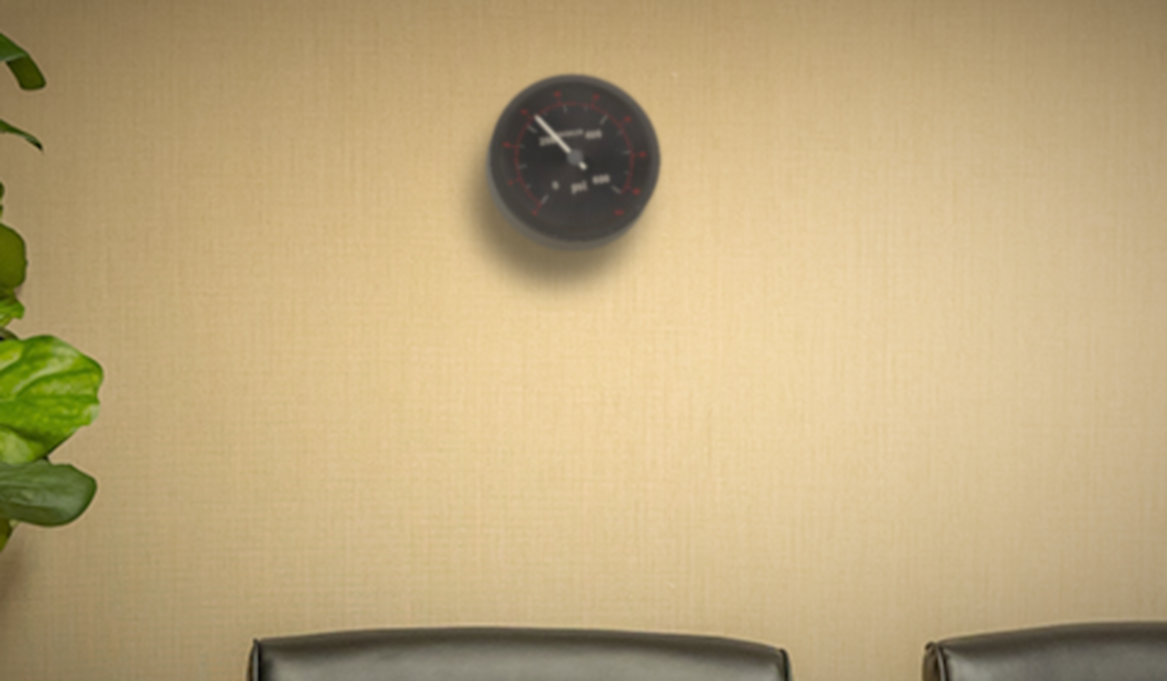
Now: 225
